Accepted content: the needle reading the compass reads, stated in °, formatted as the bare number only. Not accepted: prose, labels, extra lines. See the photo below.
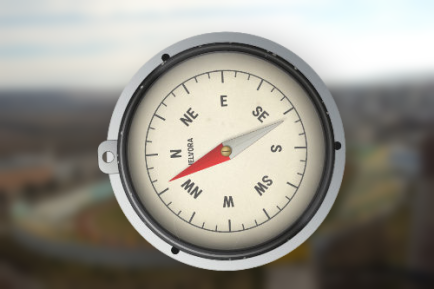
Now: 335
